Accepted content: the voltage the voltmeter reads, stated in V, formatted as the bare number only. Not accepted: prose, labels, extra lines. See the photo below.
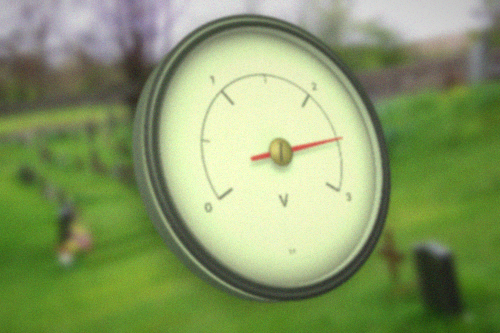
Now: 2.5
